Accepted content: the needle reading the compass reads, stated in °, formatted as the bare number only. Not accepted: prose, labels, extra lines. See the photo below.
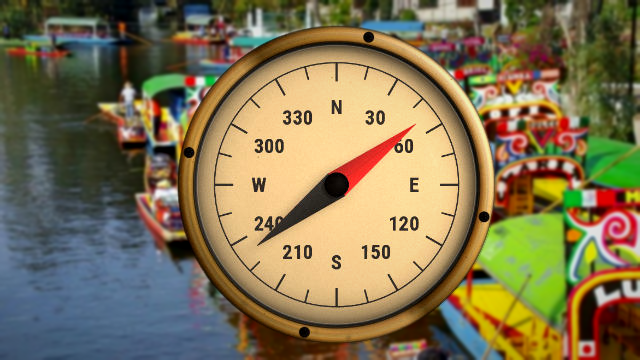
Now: 52.5
